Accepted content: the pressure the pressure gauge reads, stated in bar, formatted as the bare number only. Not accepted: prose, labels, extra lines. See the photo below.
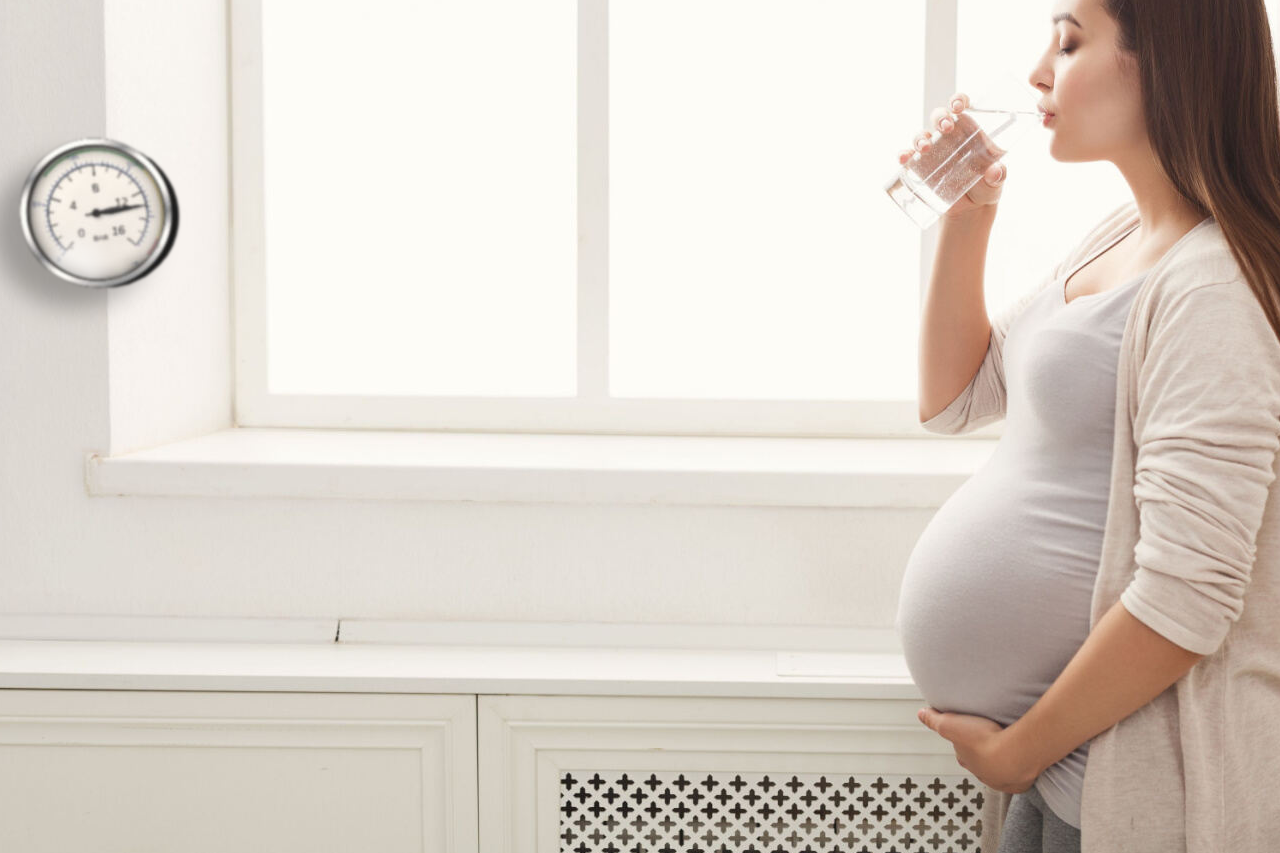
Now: 13
